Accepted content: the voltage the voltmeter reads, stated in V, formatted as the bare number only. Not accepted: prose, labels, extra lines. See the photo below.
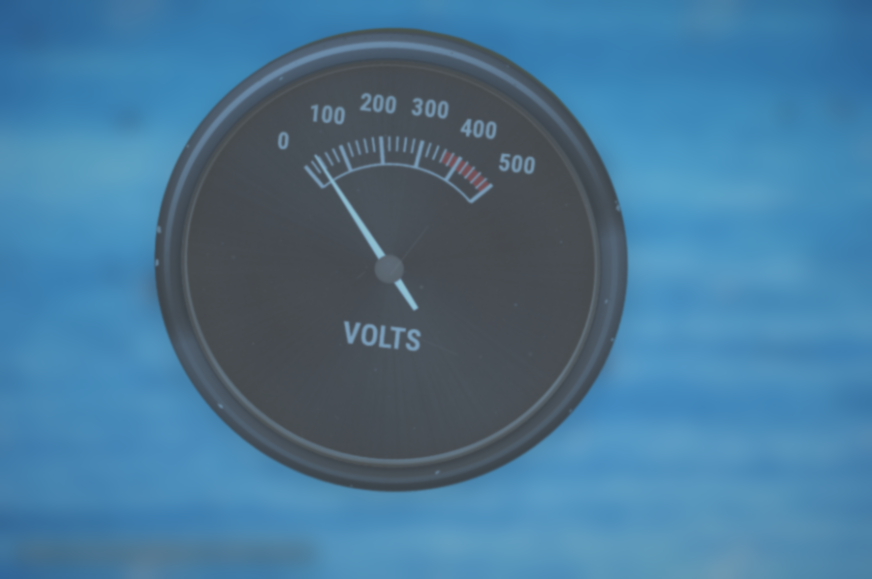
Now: 40
